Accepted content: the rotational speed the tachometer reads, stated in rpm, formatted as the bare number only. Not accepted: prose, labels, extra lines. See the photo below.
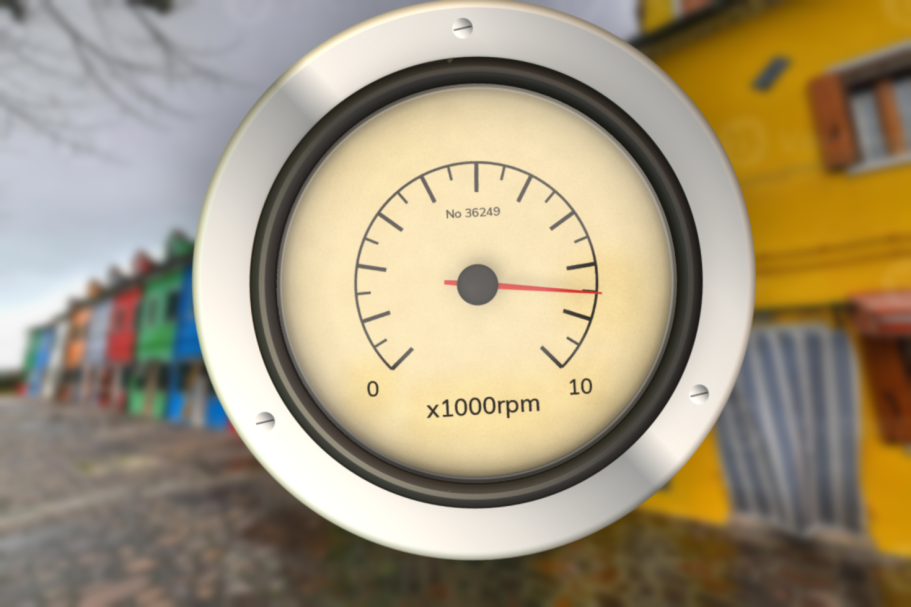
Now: 8500
